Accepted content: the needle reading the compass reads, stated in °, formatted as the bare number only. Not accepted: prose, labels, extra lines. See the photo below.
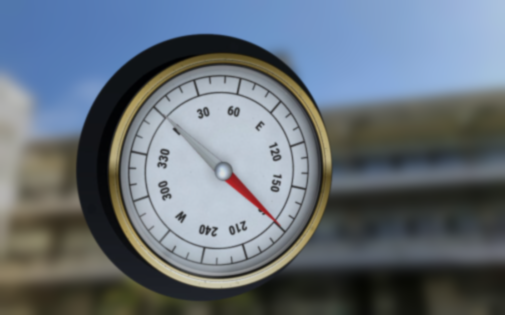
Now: 180
